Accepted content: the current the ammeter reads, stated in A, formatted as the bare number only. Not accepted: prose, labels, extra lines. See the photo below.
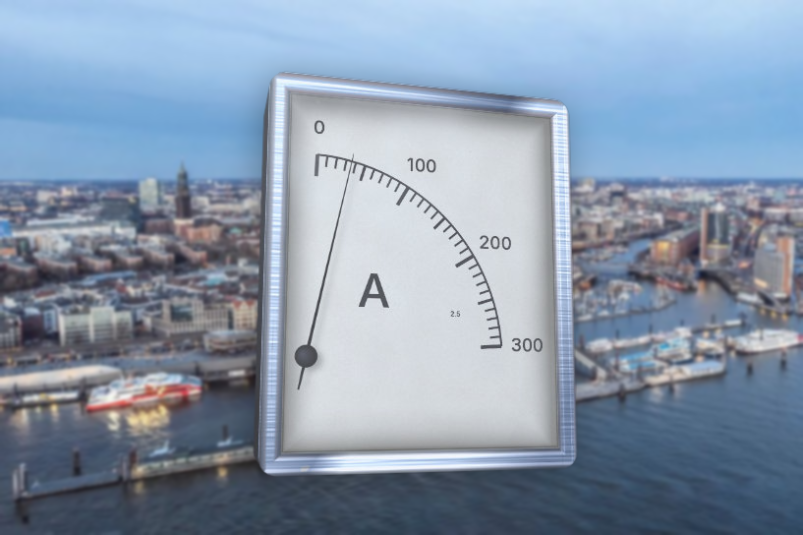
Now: 35
